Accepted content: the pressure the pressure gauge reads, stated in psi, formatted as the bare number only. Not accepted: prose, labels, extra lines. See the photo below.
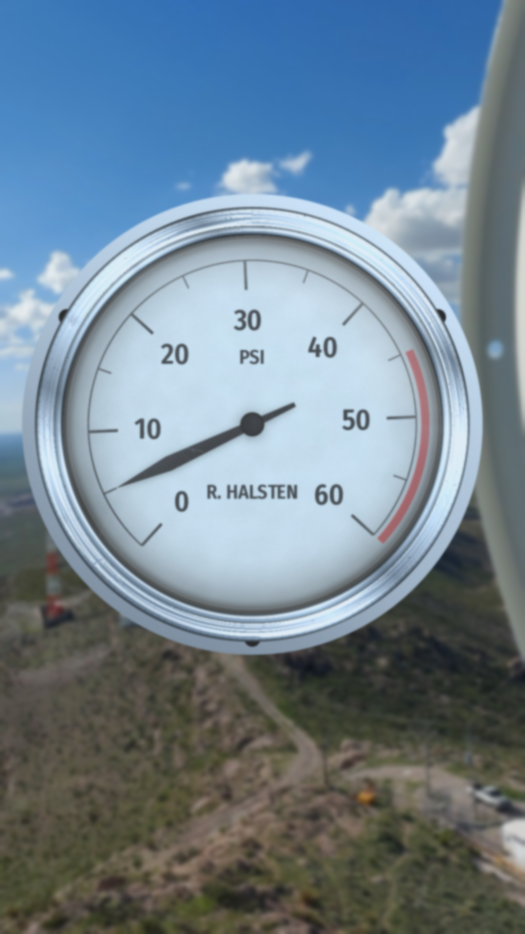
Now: 5
